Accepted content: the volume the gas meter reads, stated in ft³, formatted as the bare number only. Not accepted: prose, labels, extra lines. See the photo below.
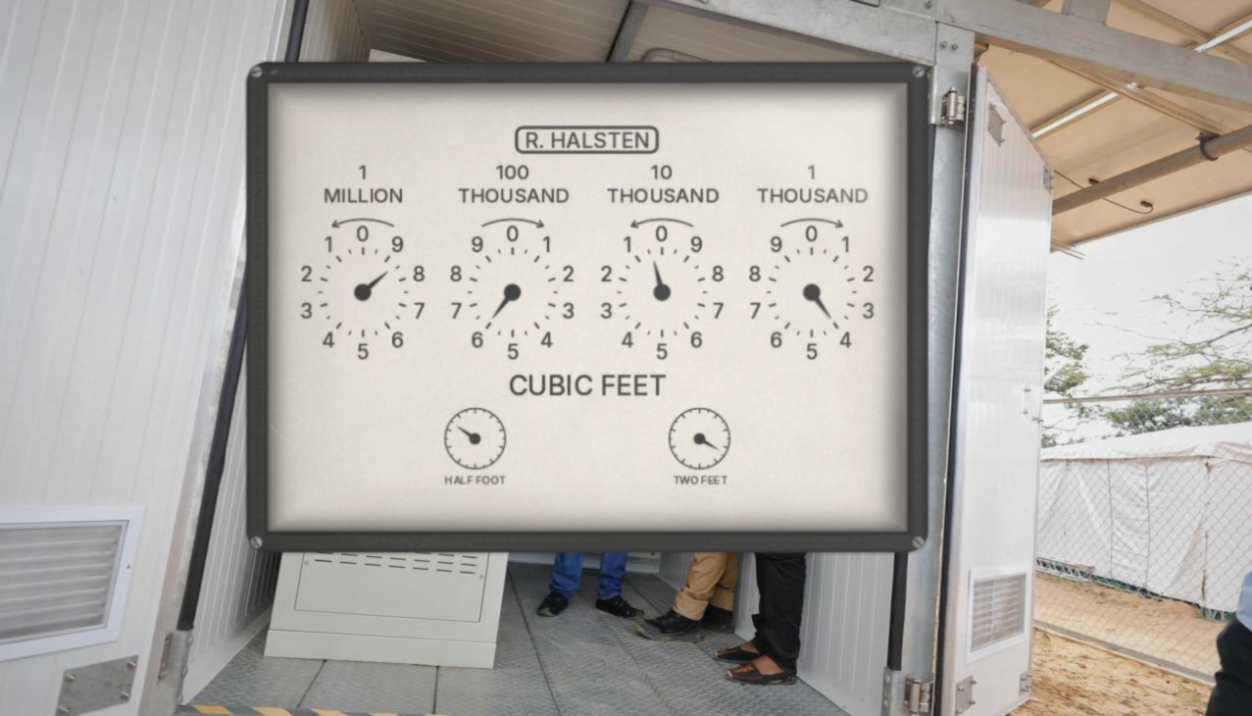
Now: 860400
